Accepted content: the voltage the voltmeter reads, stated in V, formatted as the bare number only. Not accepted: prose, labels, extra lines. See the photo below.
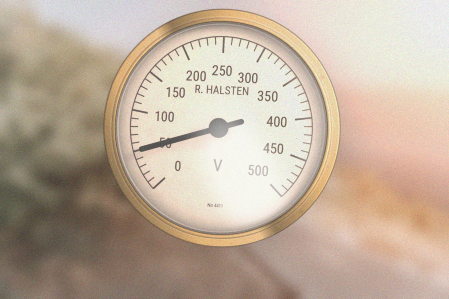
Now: 50
